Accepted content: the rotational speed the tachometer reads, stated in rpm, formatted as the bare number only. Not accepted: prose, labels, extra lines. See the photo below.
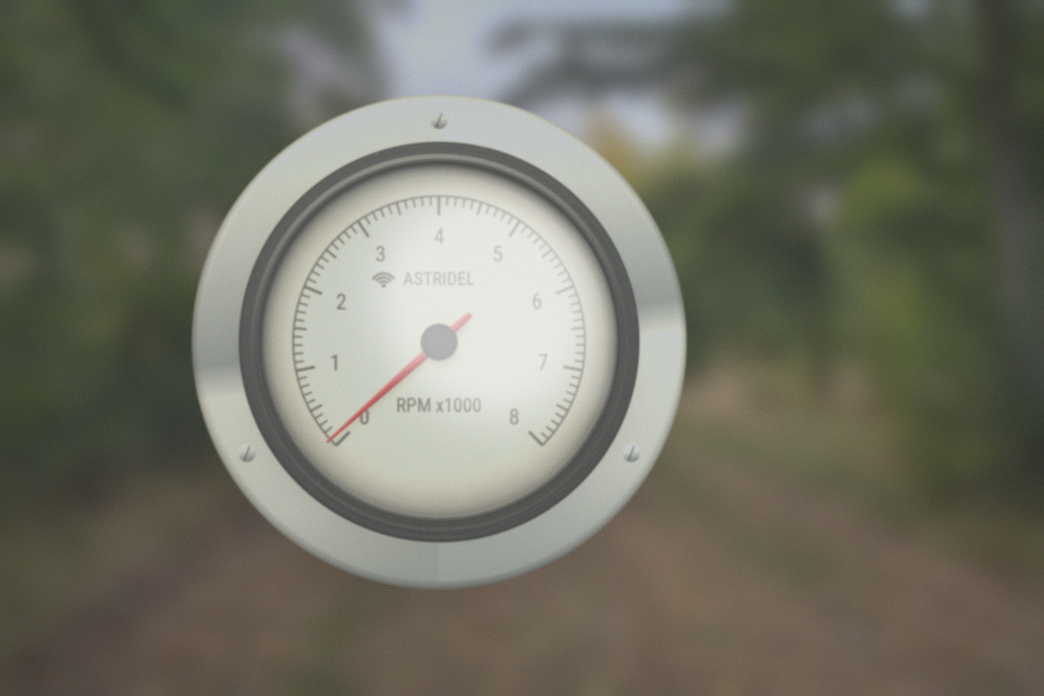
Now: 100
